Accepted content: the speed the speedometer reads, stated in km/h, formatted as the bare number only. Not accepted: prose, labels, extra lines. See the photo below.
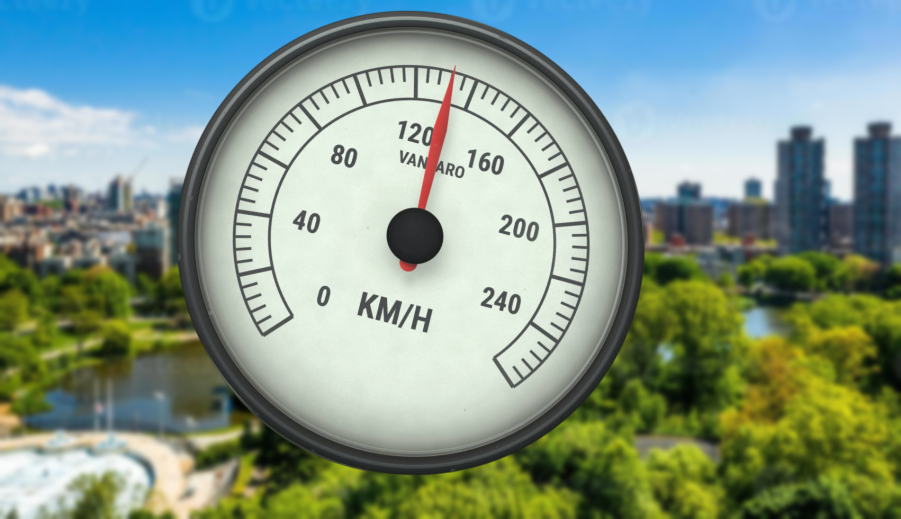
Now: 132
